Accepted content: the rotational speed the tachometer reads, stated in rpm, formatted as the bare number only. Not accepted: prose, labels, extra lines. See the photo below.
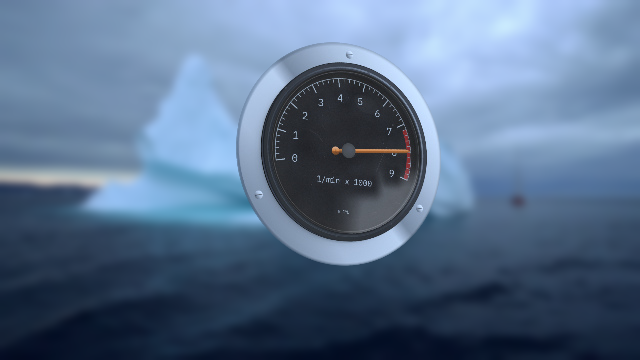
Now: 8000
